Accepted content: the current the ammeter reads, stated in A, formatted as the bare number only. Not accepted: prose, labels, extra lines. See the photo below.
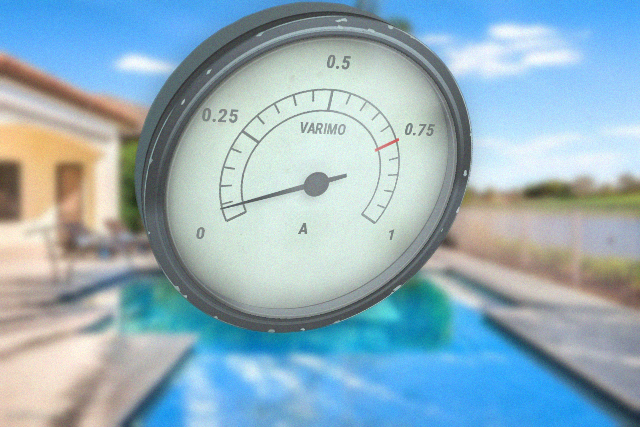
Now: 0.05
